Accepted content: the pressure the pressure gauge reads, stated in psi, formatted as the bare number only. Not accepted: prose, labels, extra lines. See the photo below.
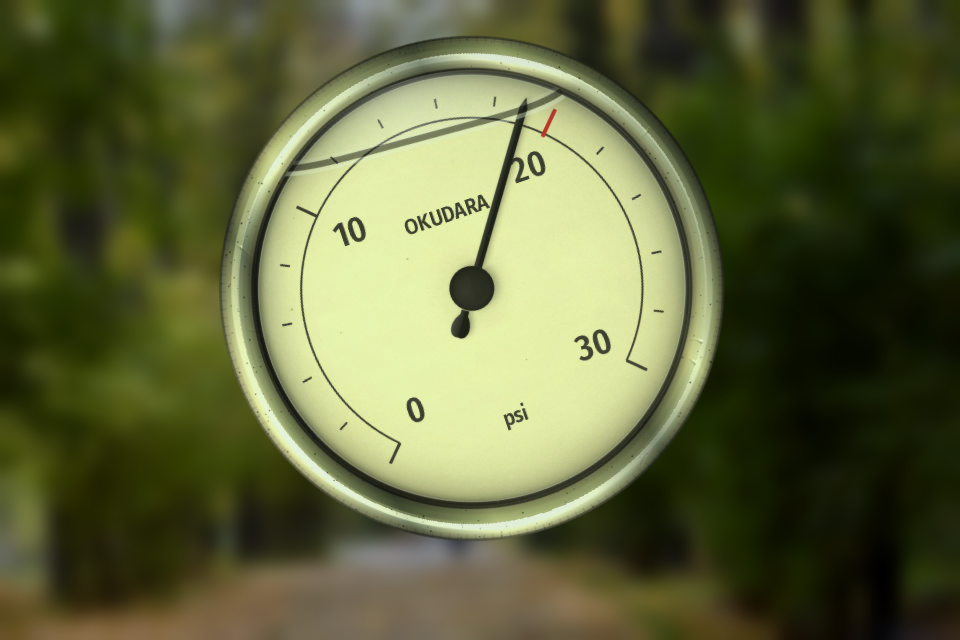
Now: 19
